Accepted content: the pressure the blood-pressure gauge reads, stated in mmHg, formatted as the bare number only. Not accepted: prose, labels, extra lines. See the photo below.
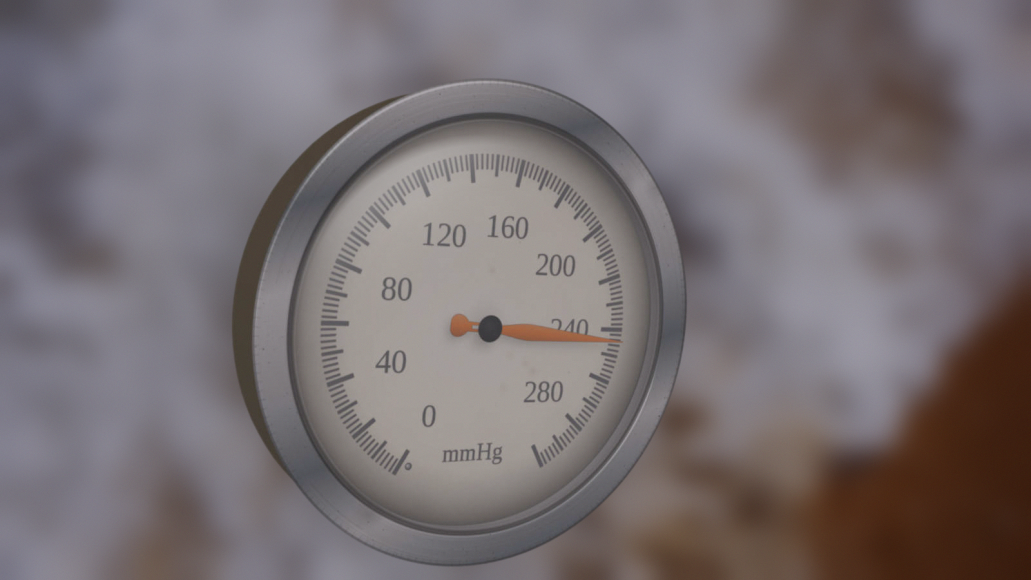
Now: 244
